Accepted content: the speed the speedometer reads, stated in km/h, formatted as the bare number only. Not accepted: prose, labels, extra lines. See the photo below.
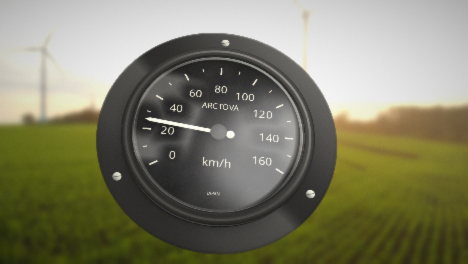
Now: 25
